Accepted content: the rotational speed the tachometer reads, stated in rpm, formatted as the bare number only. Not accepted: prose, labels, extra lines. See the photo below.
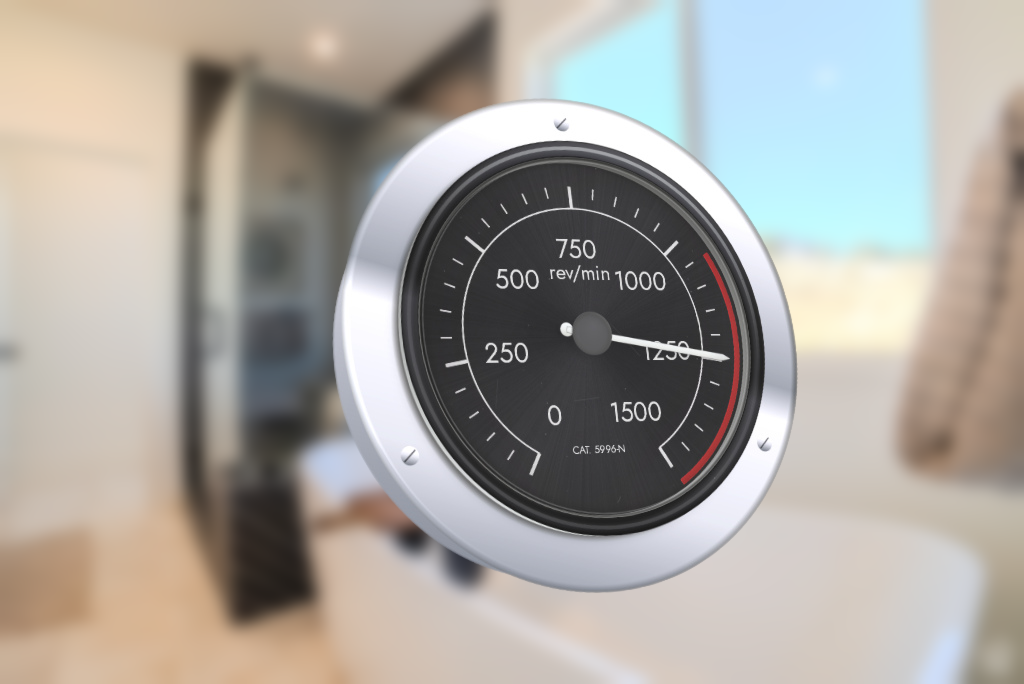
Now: 1250
